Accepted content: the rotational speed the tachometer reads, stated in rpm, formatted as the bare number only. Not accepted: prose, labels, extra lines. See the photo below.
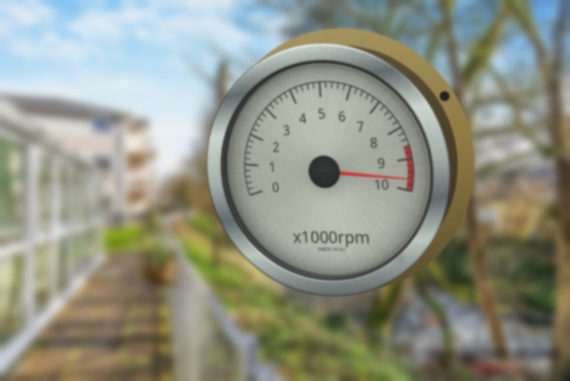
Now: 9600
